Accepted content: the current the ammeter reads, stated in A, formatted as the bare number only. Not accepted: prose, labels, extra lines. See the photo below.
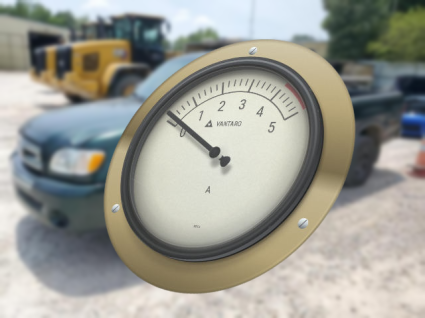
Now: 0.2
